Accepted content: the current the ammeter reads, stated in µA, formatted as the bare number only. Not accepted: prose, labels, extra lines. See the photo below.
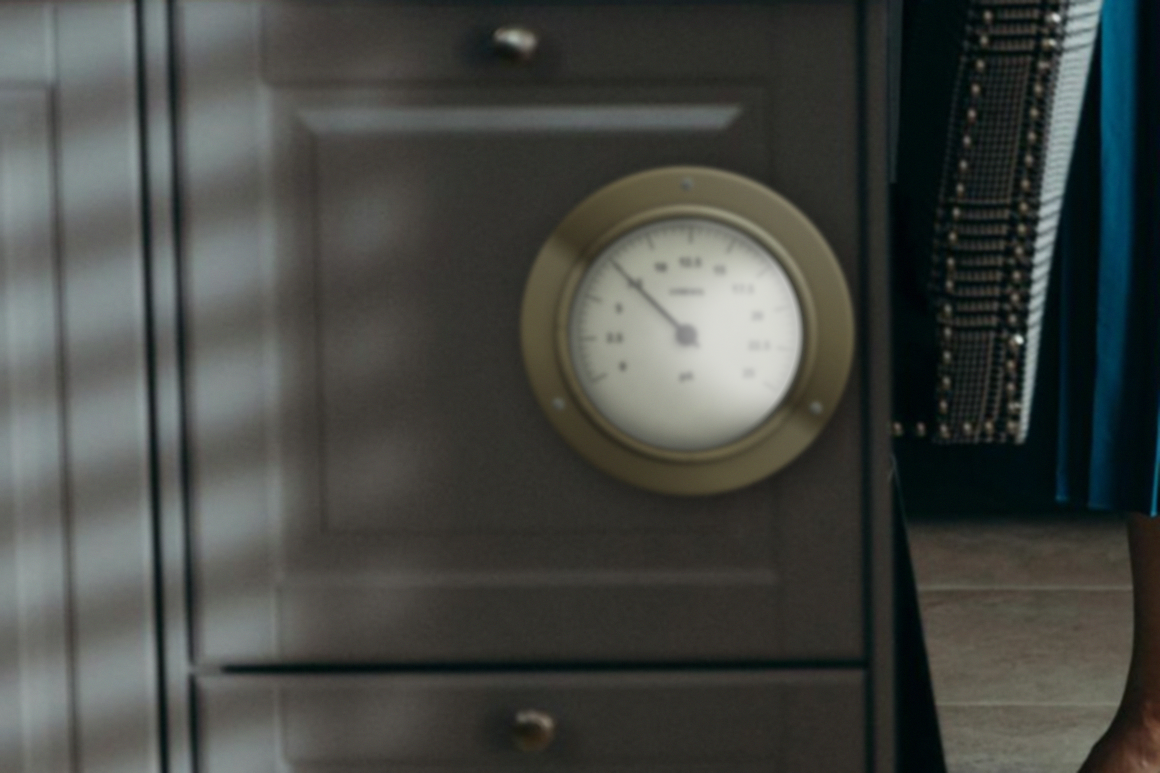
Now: 7.5
